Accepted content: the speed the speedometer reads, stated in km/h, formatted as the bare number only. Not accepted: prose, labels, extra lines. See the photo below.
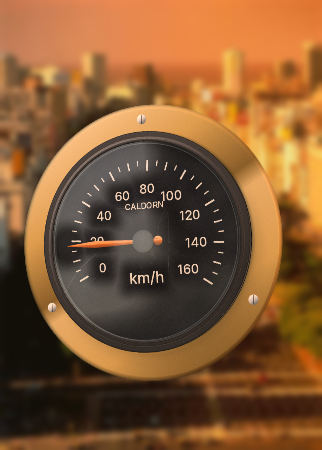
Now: 17.5
